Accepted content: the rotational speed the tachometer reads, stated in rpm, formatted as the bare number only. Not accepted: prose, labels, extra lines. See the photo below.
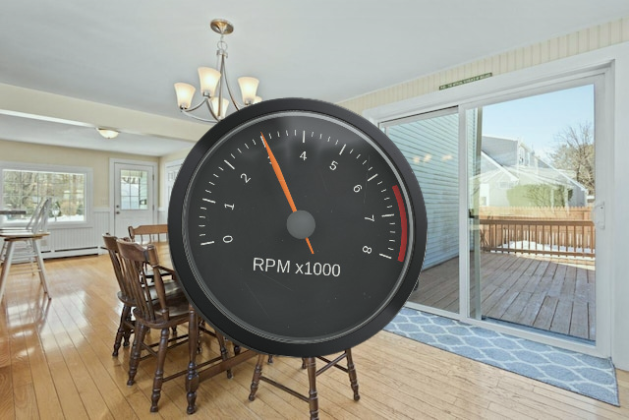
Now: 3000
